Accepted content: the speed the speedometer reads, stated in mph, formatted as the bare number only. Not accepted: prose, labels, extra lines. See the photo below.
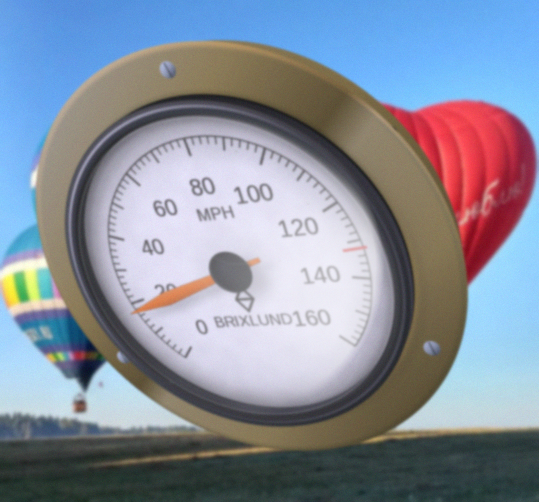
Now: 18
